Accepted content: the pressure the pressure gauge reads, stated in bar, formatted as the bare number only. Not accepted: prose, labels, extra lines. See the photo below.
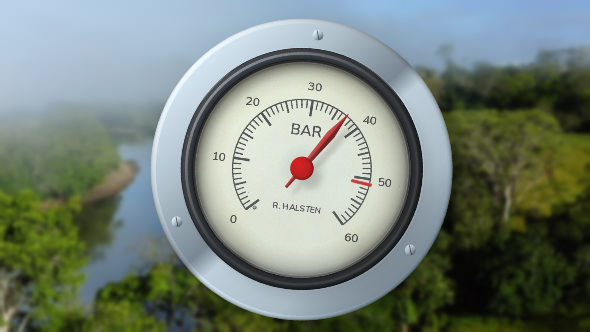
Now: 37
